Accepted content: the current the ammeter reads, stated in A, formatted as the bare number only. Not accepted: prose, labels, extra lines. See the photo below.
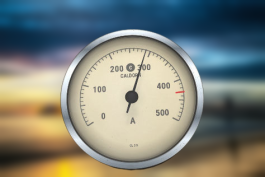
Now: 290
